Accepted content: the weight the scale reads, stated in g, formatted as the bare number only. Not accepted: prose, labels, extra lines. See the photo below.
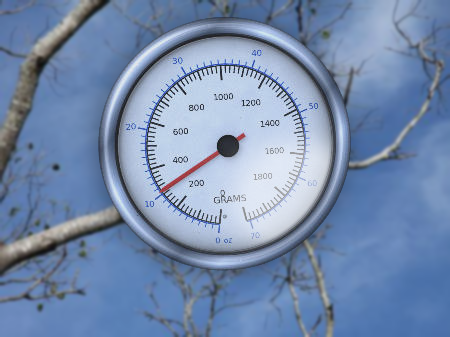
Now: 300
